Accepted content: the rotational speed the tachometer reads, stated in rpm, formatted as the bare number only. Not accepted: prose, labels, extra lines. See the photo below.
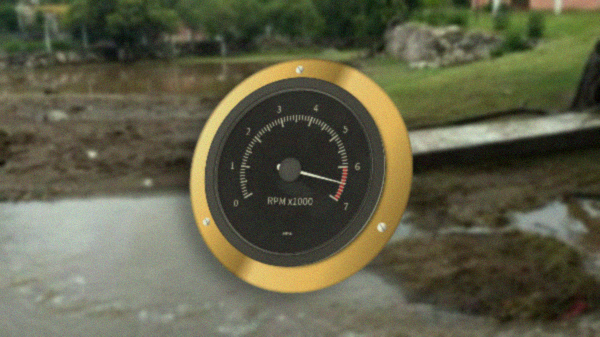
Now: 6500
